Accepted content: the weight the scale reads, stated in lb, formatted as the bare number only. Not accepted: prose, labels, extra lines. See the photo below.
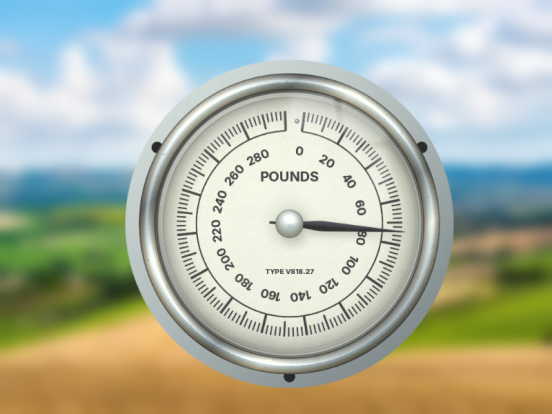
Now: 74
